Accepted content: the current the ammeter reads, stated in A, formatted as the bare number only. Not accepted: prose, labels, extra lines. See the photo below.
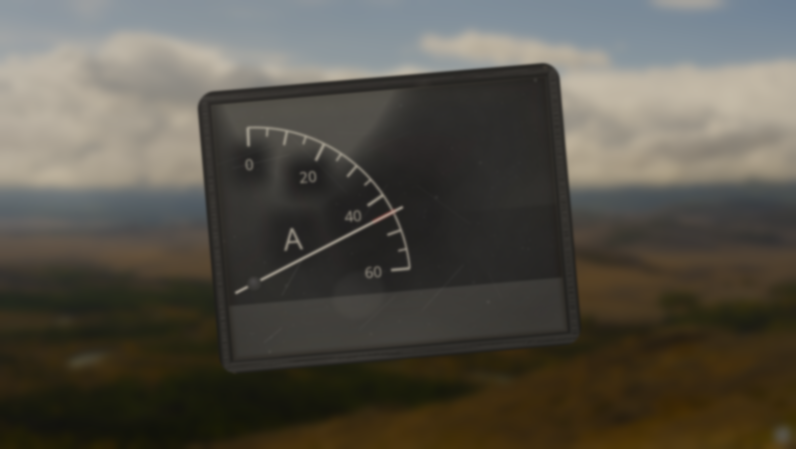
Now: 45
